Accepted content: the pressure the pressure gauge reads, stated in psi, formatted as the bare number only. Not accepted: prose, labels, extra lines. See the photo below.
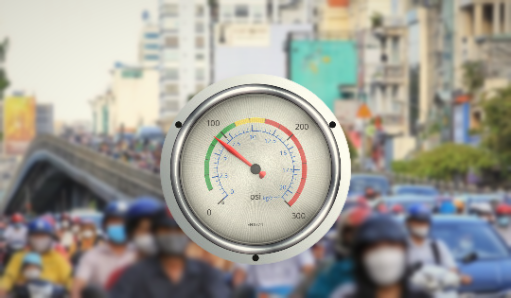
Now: 90
